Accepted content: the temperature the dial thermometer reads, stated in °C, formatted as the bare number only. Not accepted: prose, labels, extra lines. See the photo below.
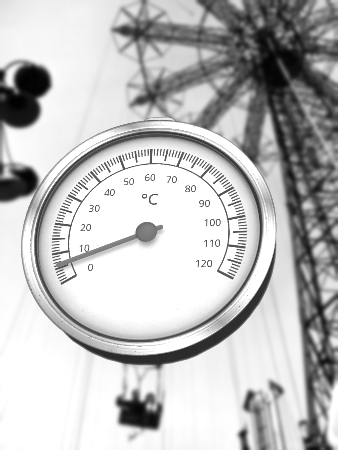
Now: 5
